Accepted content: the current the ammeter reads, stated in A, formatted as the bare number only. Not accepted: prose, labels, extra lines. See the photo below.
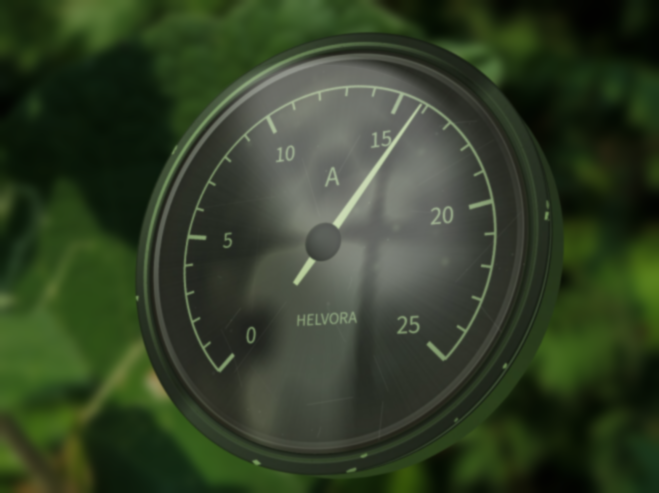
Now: 16
